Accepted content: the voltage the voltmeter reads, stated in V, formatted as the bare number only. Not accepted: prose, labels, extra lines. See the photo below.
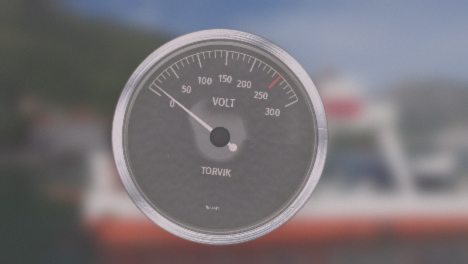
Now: 10
